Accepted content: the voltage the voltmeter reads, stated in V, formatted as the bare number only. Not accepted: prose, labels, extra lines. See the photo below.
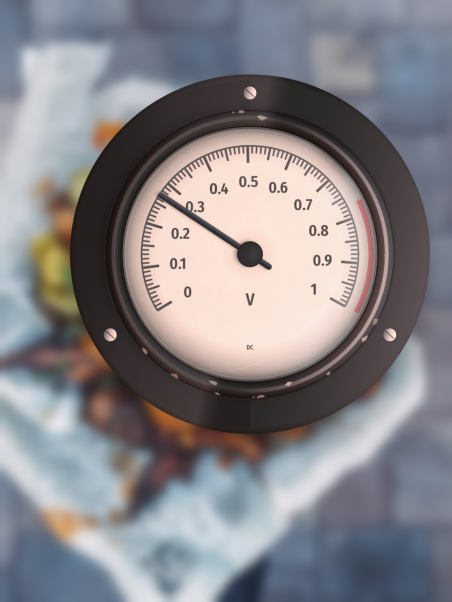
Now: 0.27
